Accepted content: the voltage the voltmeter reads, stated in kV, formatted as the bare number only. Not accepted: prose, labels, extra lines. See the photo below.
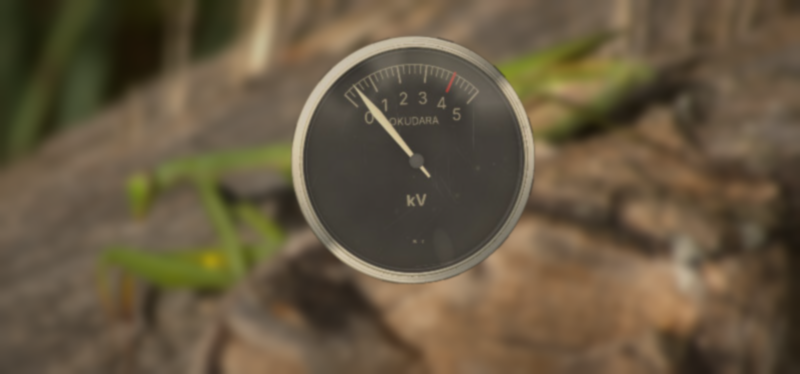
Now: 0.4
